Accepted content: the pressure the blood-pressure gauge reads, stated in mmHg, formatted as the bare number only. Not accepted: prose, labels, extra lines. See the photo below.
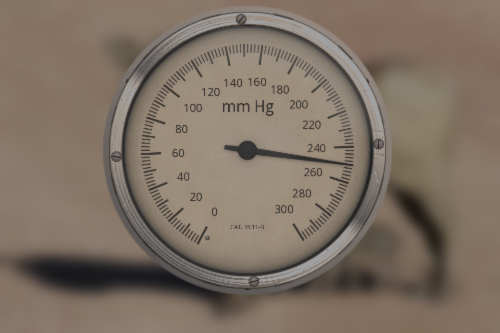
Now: 250
